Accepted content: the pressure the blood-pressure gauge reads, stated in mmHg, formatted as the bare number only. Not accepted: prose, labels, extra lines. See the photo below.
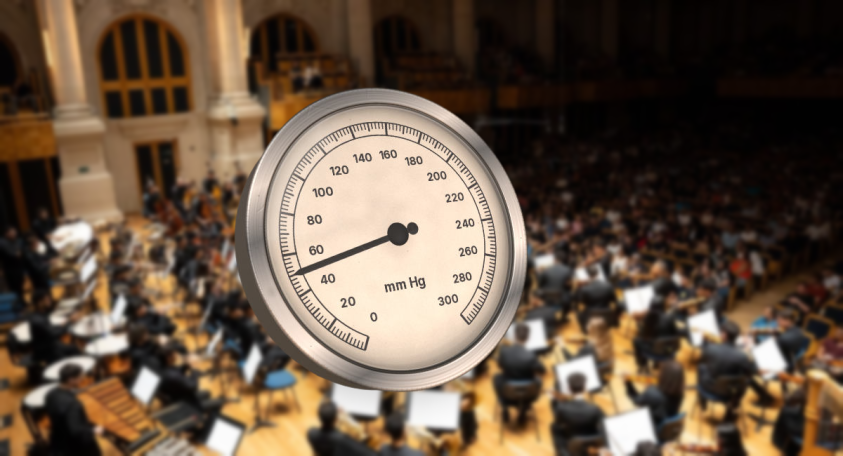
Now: 50
